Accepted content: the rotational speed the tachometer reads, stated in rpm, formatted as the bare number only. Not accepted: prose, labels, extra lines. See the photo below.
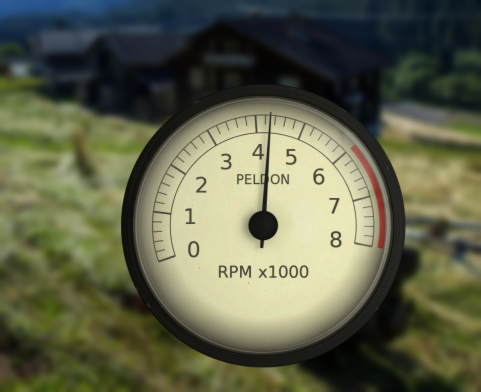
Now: 4300
